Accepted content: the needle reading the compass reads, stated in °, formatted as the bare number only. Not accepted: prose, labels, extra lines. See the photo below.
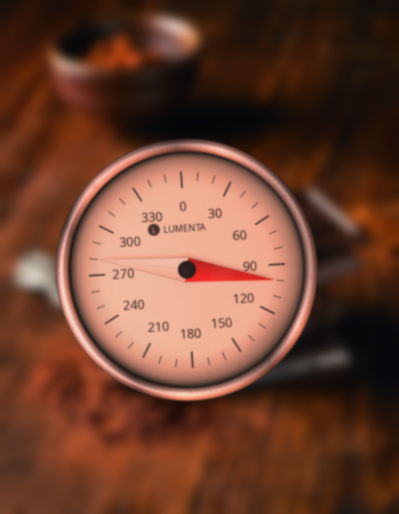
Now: 100
